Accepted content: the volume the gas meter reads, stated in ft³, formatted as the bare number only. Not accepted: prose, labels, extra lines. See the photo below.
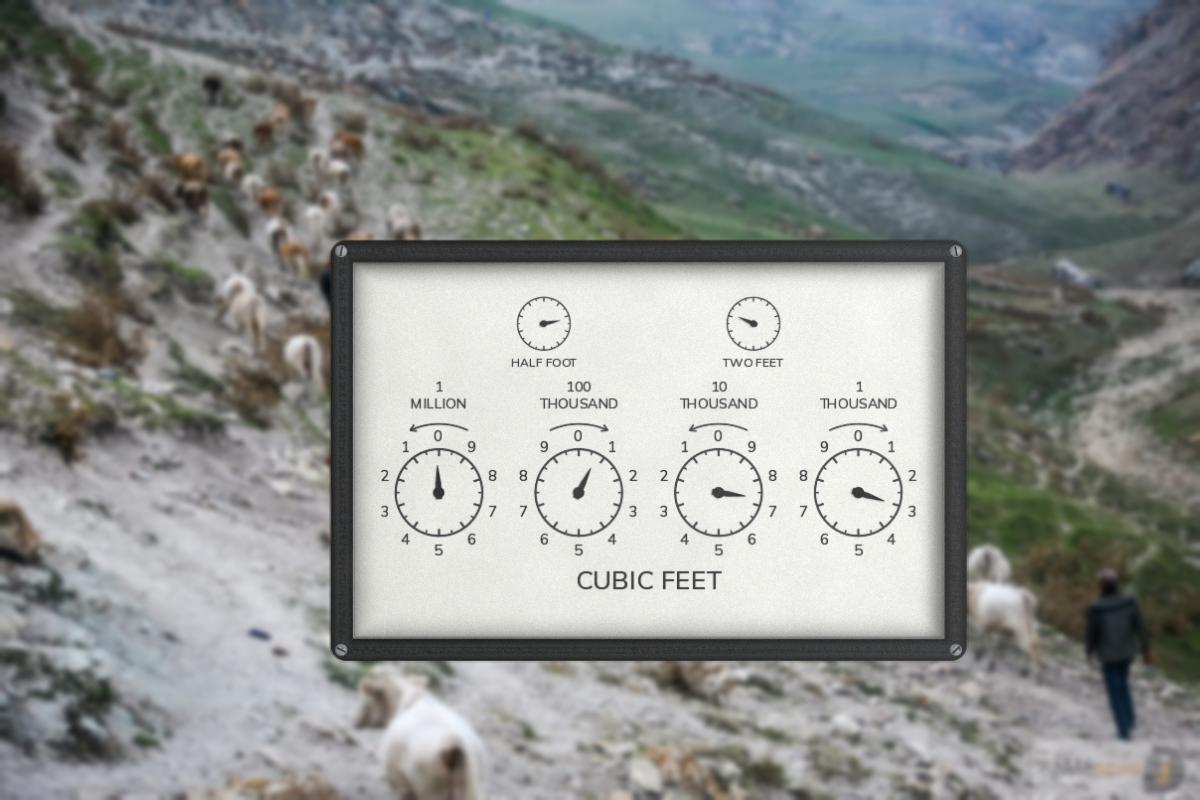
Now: 7300
